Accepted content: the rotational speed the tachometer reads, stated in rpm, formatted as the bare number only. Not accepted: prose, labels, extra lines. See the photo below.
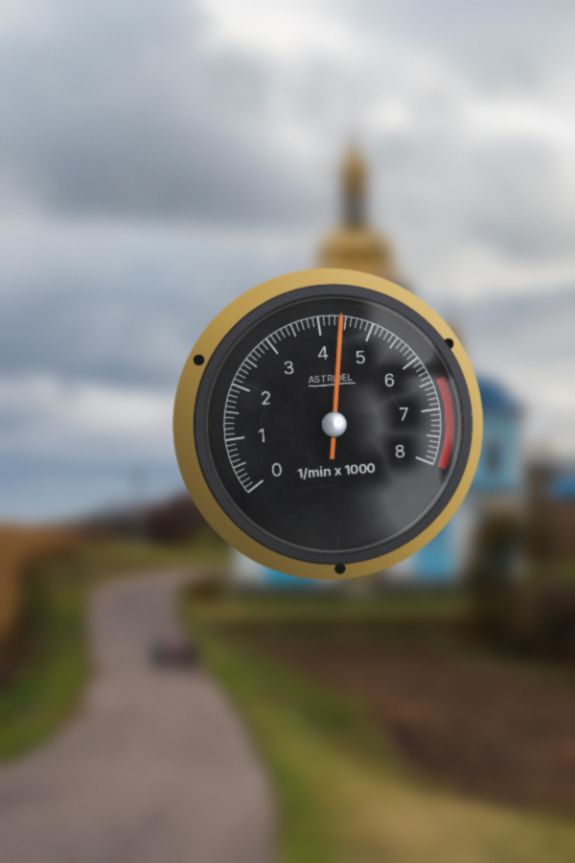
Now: 4400
